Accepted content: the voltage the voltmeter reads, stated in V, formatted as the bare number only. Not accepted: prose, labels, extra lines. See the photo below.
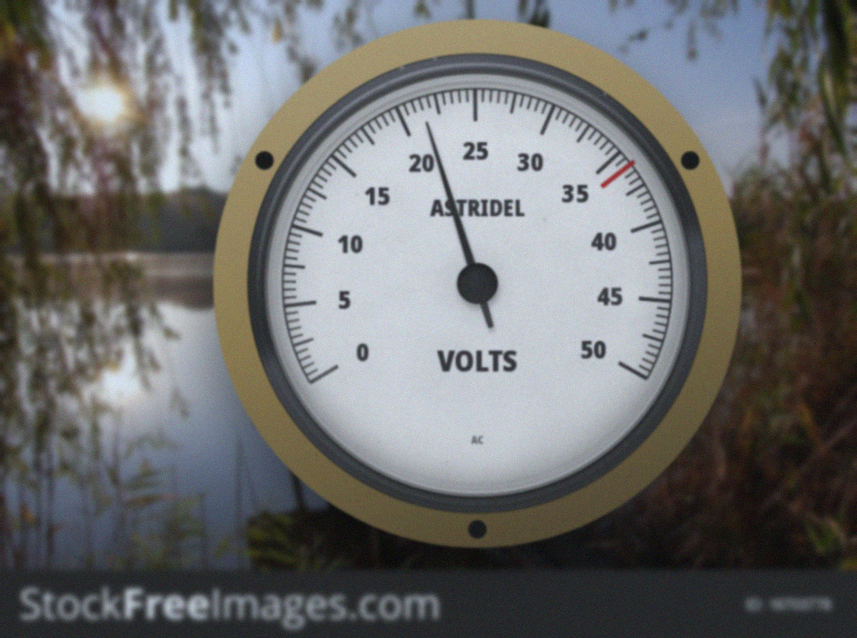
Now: 21.5
